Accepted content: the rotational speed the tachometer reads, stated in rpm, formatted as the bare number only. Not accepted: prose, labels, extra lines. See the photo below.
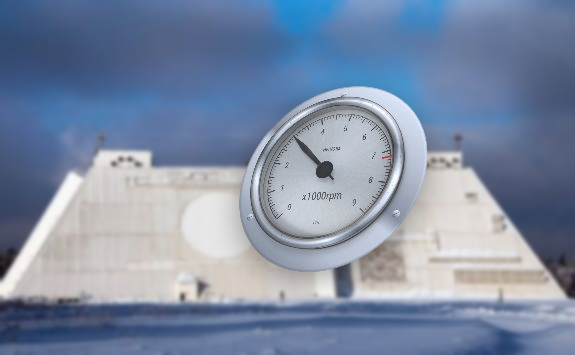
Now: 3000
